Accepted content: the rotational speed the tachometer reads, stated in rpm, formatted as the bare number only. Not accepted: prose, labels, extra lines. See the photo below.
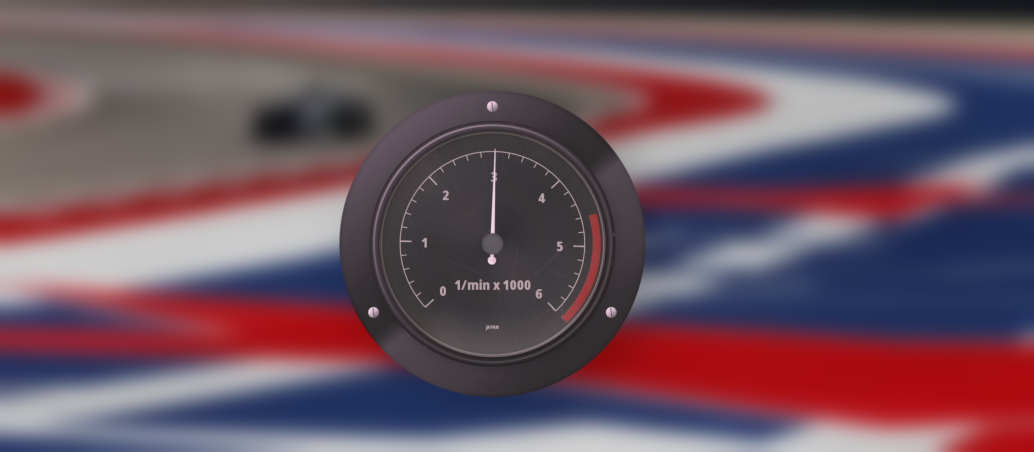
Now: 3000
